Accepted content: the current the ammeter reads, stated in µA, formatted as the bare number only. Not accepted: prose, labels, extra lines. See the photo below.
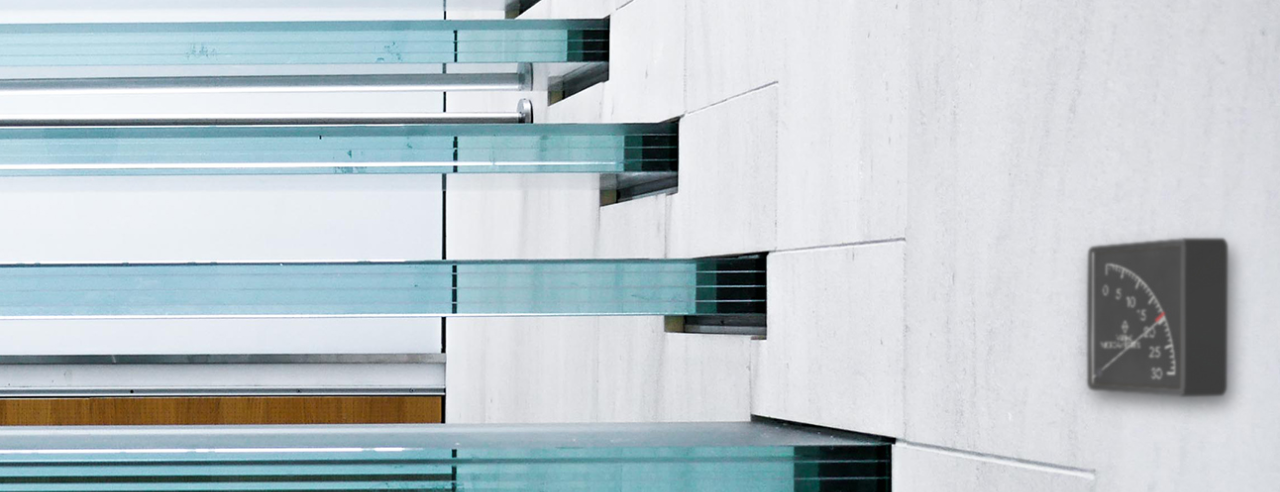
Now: 20
